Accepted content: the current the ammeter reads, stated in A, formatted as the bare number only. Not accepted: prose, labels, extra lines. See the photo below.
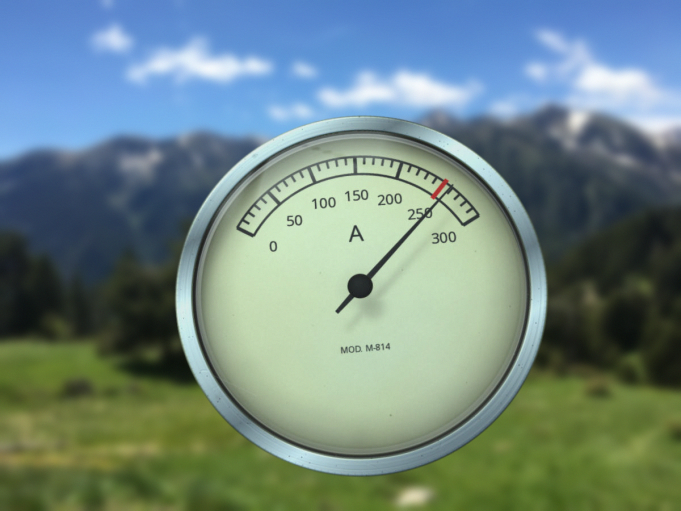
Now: 260
